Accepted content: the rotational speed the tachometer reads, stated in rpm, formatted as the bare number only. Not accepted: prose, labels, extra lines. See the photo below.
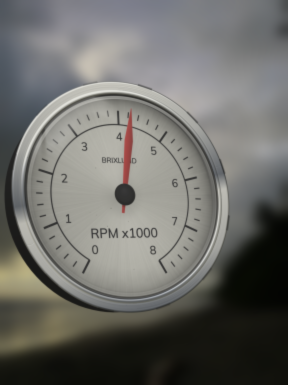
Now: 4200
